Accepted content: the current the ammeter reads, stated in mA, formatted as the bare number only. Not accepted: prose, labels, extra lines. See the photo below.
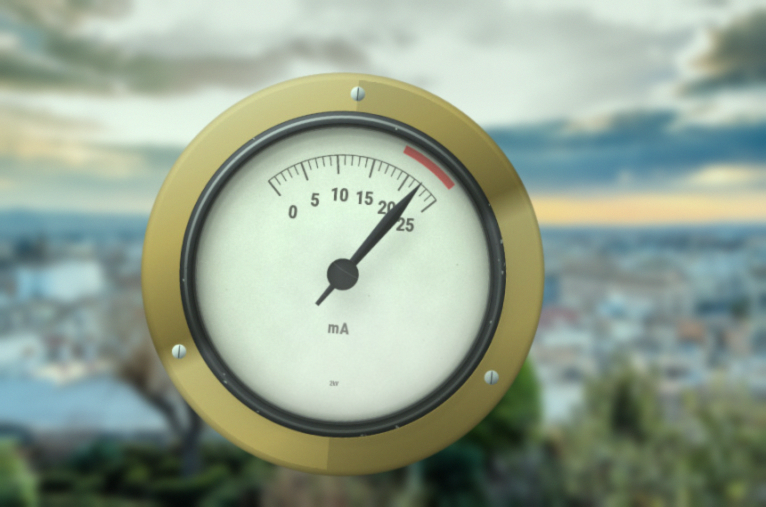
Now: 22
